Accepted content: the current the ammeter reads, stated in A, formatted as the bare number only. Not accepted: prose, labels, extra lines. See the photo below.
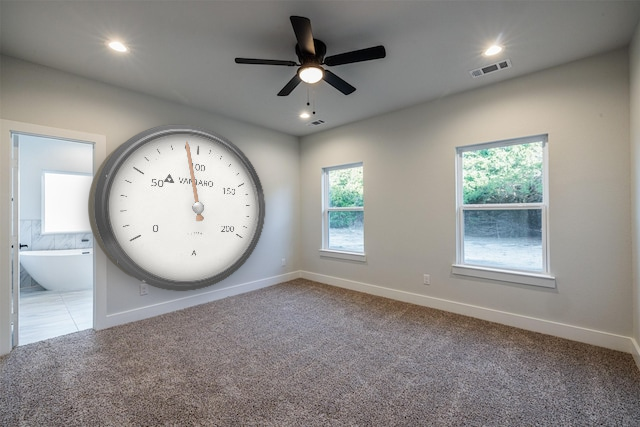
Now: 90
